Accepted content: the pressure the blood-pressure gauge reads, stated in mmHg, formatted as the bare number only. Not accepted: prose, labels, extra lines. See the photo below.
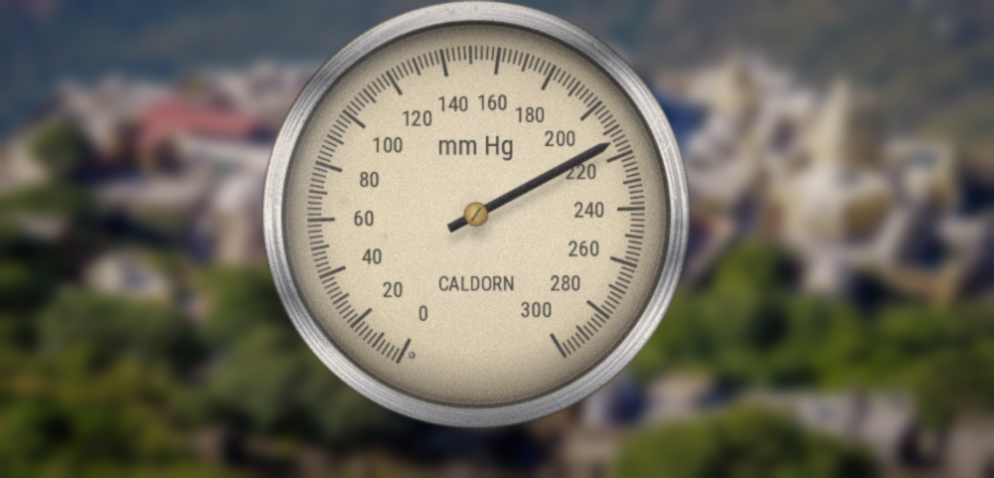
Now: 214
